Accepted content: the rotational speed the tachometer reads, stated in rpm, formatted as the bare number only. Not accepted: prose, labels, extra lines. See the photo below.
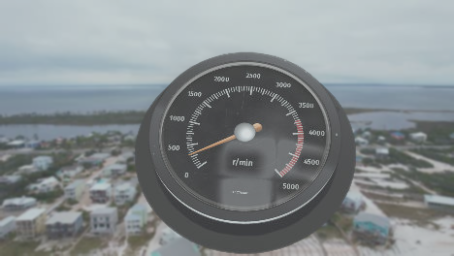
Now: 250
